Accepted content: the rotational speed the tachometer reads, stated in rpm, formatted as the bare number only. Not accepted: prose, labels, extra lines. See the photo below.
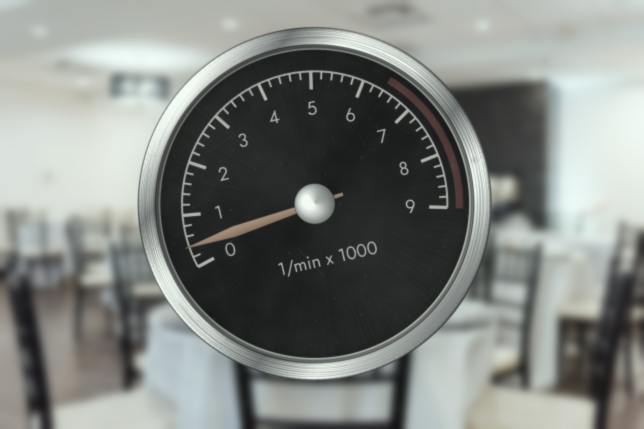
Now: 400
